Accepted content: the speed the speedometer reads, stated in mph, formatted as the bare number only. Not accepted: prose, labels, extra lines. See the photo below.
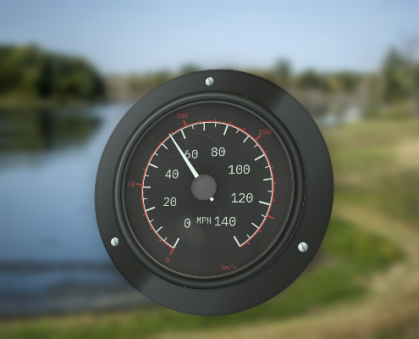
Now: 55
